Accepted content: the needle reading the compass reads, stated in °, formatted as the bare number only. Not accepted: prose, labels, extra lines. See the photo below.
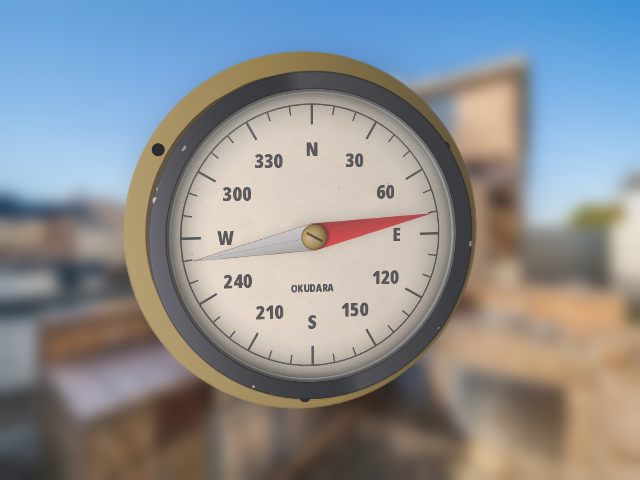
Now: 80
